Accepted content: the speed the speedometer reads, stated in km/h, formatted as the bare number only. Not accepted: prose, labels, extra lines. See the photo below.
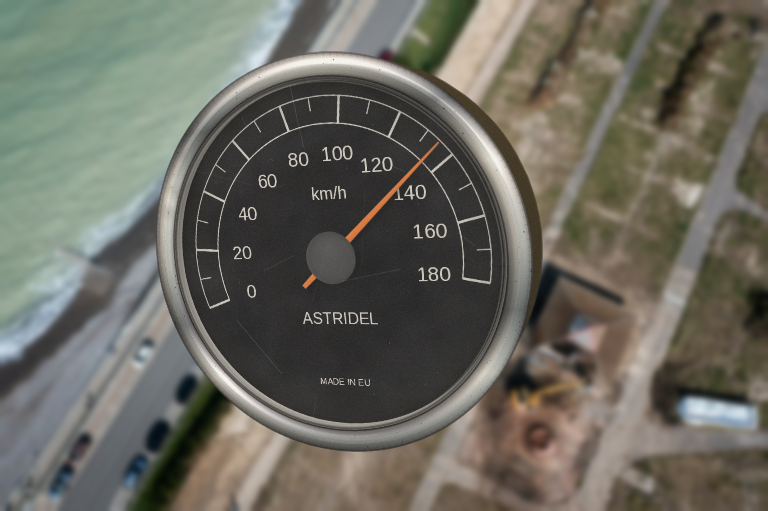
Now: 135
